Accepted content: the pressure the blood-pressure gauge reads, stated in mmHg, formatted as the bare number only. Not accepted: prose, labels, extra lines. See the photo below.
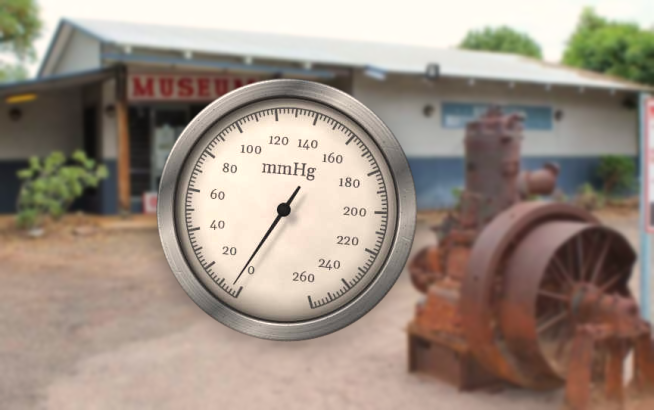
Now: 4
